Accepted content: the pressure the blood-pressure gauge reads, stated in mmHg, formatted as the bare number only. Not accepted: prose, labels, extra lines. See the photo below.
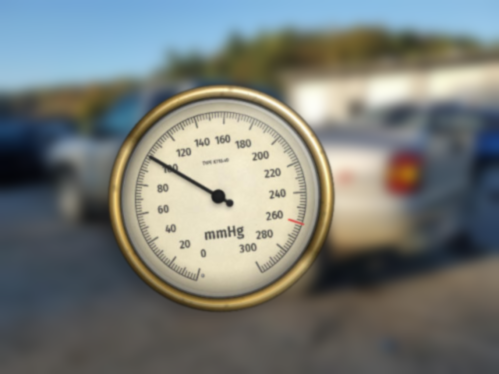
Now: 100
